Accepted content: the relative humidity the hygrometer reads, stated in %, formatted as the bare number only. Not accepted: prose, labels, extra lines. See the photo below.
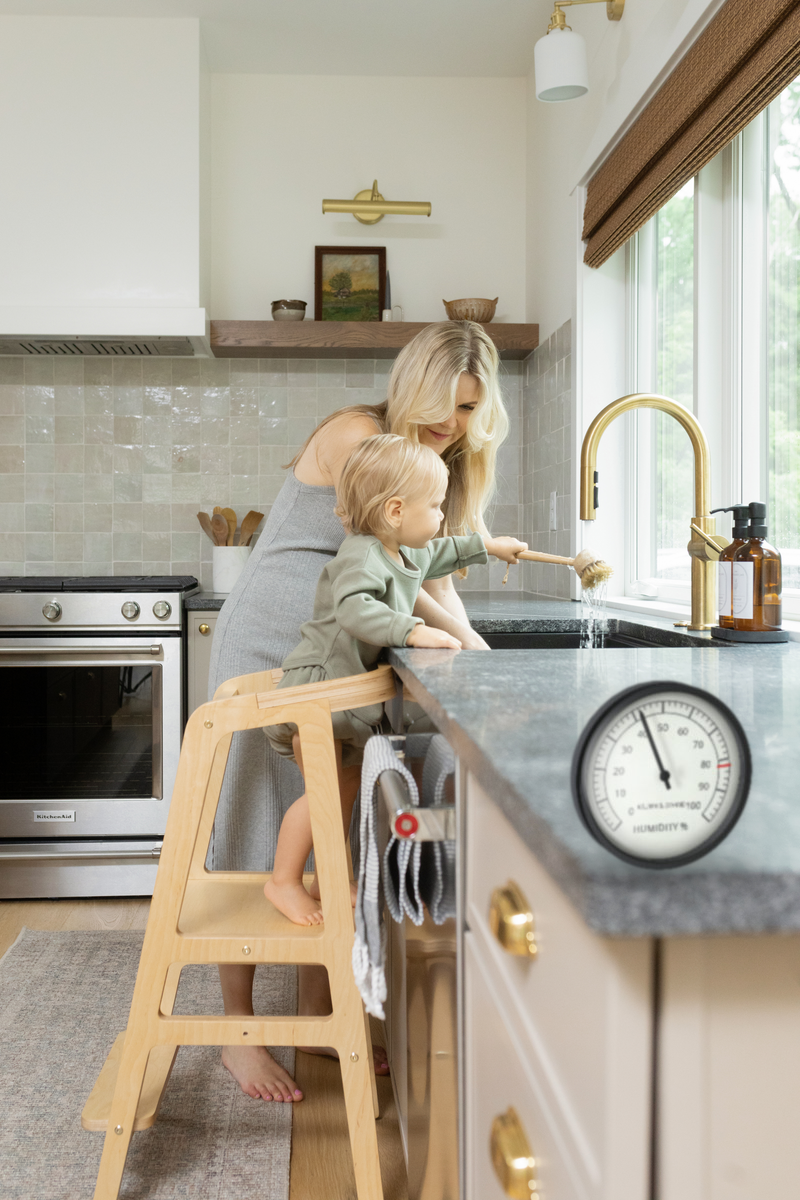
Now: 42
